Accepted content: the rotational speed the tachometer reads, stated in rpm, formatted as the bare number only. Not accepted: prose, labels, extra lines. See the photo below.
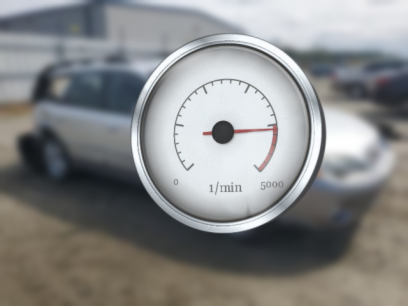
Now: 4100
